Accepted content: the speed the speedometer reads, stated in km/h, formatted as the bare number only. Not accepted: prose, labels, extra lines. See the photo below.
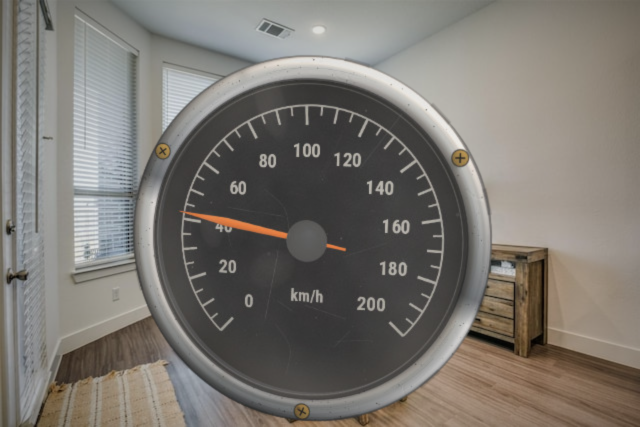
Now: 42.5
